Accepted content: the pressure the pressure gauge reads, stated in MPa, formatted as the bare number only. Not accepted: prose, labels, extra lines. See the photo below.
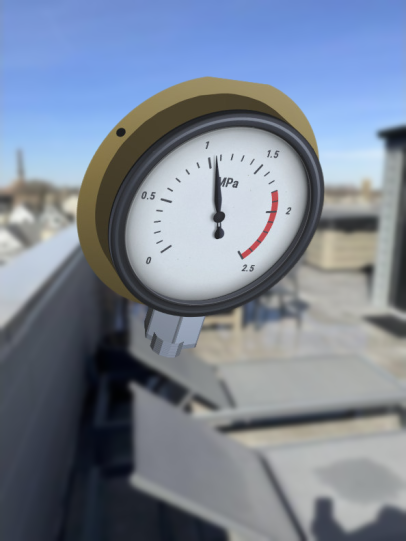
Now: 1.05
